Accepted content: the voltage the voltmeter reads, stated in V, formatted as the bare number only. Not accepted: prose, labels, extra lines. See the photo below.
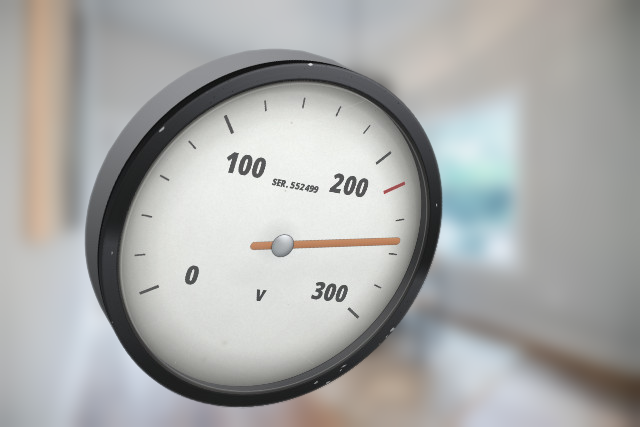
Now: 250
